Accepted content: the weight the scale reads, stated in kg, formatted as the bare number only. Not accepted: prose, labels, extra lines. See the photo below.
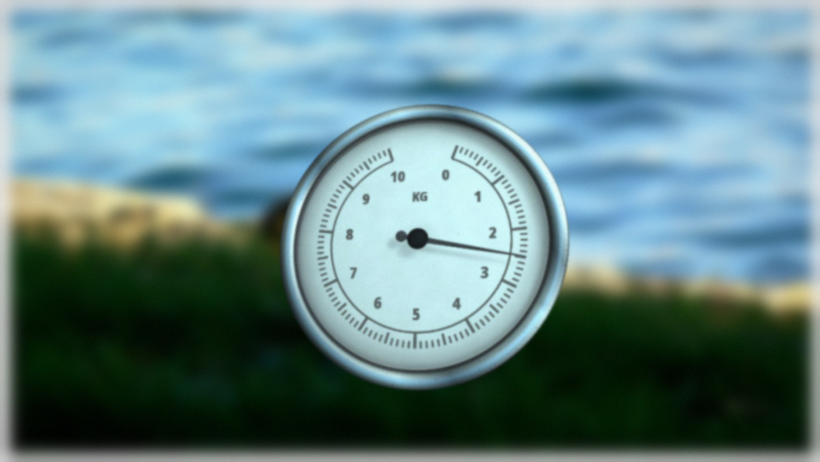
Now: 2.5
